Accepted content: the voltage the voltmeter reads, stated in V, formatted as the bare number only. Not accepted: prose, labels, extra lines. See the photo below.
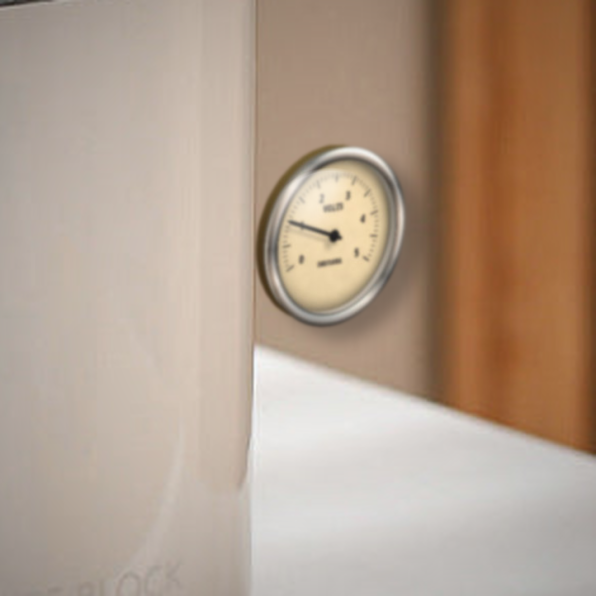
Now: 1
